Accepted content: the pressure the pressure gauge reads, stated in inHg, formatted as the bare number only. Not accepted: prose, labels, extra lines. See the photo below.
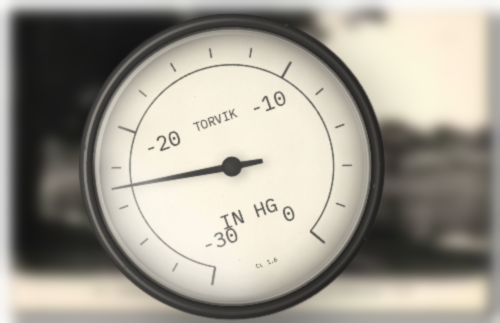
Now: -23
